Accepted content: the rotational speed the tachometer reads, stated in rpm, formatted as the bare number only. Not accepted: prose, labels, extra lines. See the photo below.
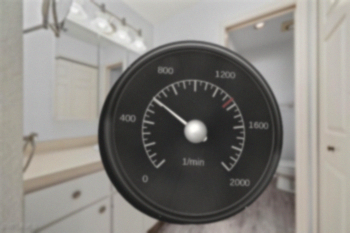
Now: 600
